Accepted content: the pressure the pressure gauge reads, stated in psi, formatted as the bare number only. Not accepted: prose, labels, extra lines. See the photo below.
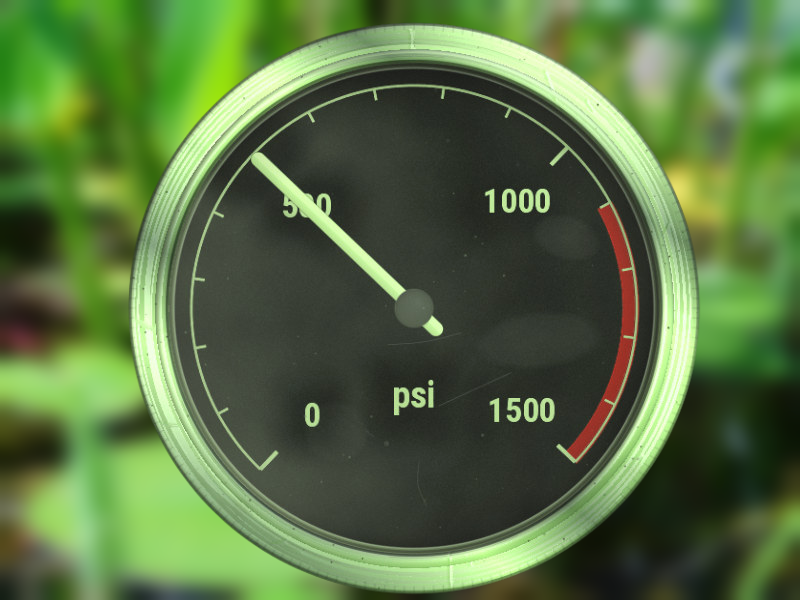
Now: 500
